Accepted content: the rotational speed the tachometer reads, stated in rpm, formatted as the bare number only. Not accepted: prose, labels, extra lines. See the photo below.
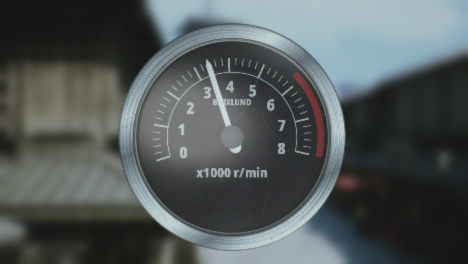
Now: 3400
